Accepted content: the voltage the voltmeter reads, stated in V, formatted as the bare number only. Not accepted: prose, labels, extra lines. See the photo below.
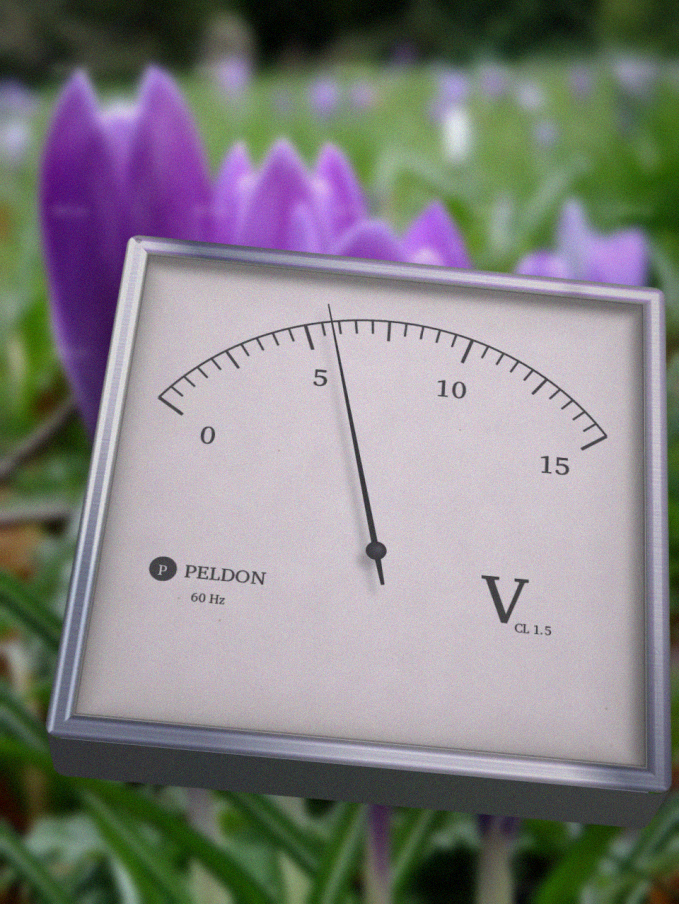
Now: 5.75
